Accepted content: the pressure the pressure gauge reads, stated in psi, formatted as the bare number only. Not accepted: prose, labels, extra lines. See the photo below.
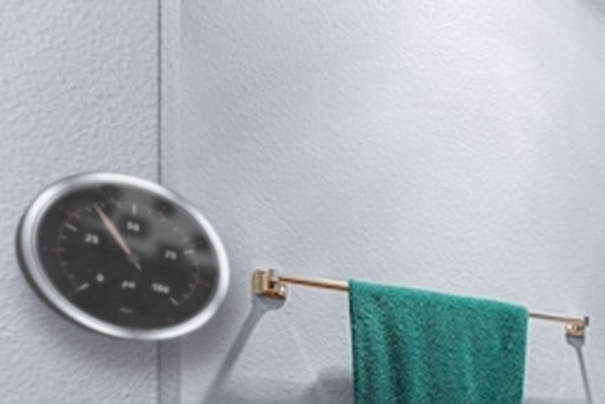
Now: 37.5
